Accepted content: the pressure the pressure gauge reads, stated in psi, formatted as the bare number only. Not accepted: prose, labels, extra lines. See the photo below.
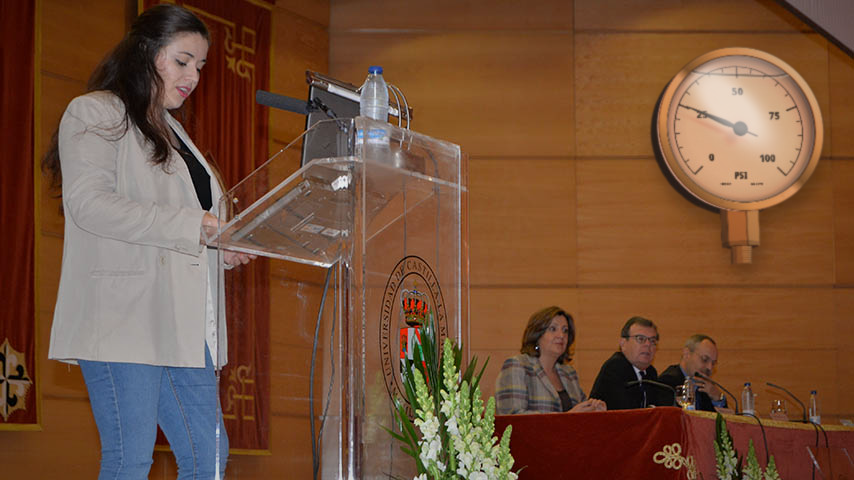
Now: 25
